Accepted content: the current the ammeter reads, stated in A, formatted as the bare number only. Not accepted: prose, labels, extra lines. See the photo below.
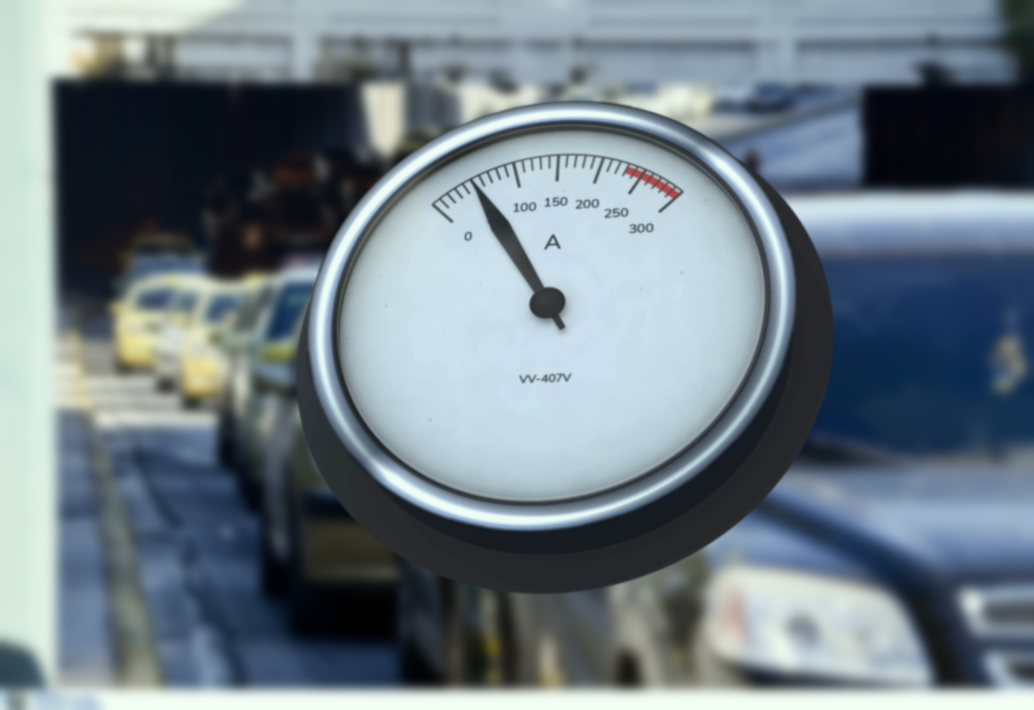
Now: 50
